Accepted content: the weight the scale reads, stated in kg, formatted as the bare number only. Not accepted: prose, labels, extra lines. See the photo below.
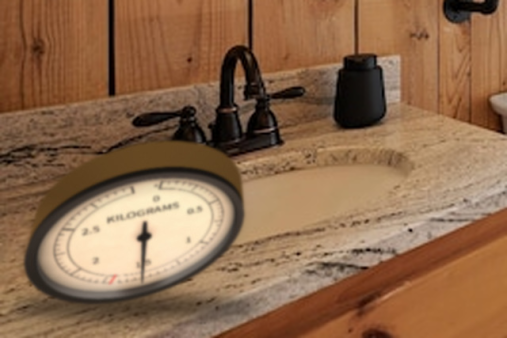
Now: 1.5
